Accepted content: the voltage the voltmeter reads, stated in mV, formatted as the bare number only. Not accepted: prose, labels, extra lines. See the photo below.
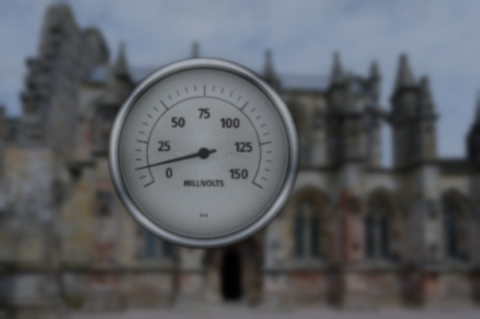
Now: 10
